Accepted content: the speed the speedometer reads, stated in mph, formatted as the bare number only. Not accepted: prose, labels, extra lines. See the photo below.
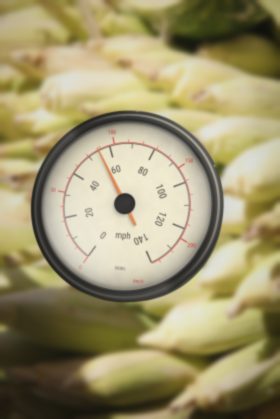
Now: 55
